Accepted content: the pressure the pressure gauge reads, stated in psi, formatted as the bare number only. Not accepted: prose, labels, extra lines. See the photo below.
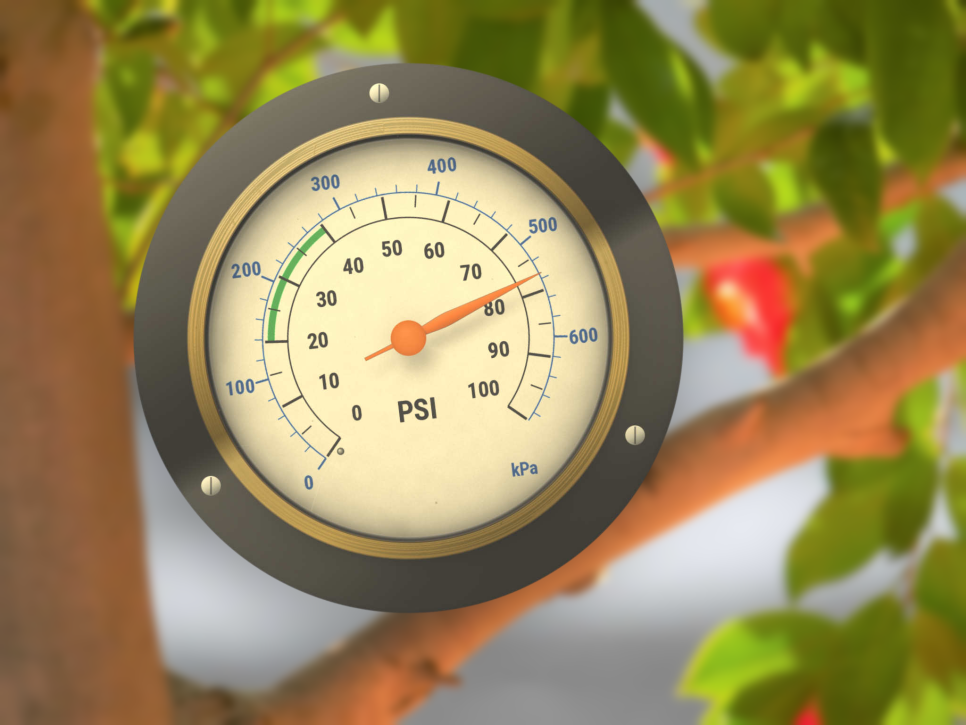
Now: 77.5
